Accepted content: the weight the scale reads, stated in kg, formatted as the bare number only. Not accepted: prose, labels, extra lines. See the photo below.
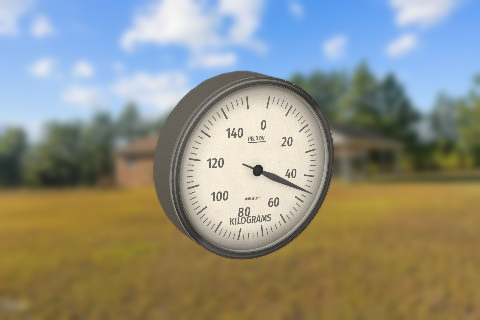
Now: 46
